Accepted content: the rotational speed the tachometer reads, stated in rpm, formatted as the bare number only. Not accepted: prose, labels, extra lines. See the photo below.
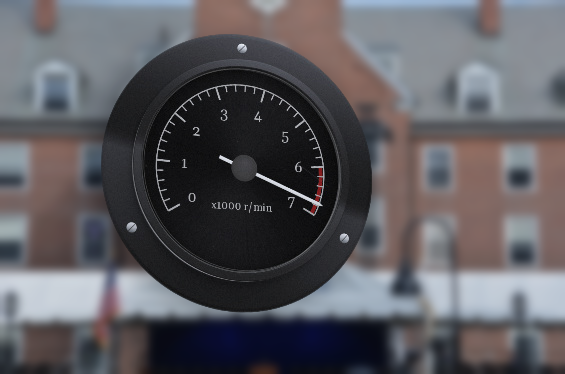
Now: 6800
